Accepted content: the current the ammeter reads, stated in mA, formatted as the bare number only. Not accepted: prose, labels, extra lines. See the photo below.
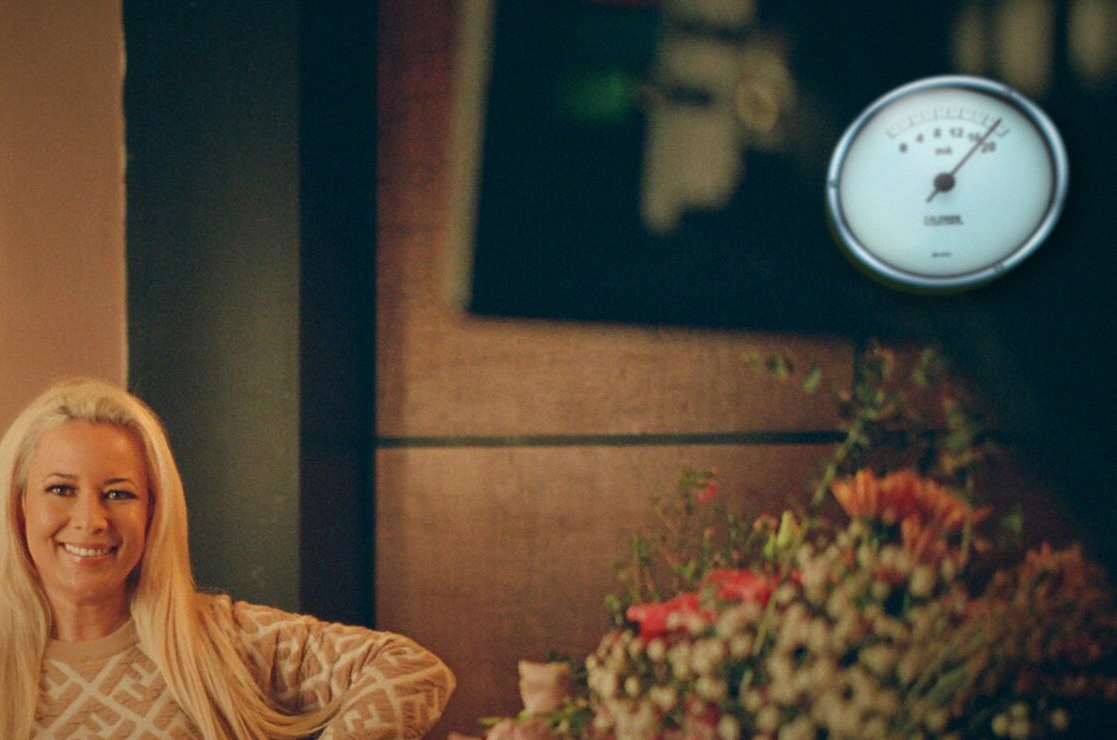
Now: 18
